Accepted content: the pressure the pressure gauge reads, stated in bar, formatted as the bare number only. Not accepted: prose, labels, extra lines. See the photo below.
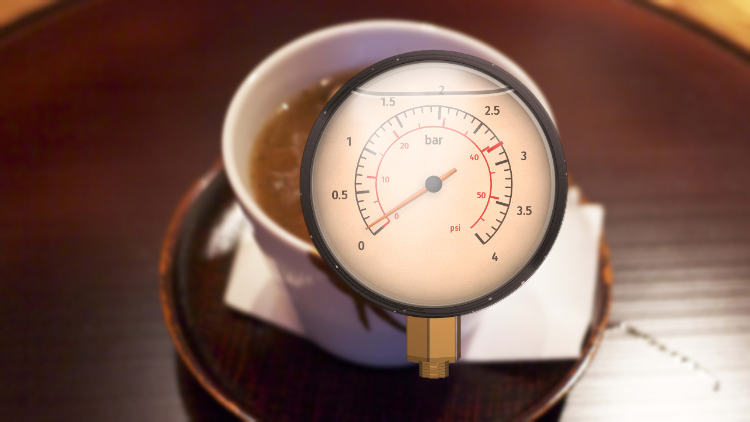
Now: 0.1
